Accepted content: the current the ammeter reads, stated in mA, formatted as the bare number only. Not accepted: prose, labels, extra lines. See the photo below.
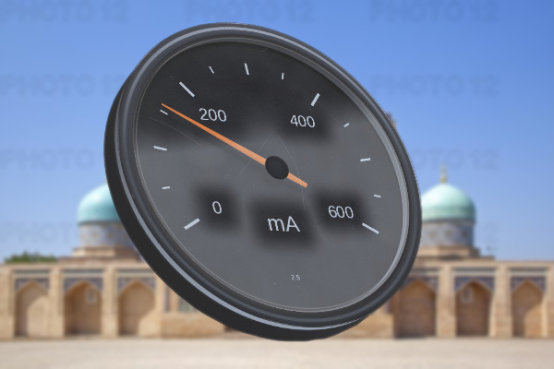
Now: 150
